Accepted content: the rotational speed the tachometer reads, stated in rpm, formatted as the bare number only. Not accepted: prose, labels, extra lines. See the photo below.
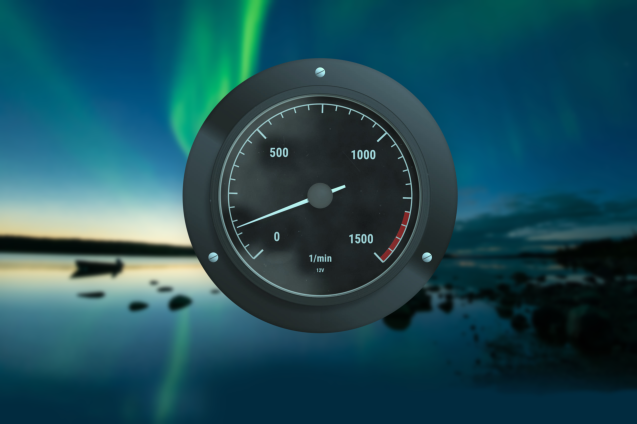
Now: 125
